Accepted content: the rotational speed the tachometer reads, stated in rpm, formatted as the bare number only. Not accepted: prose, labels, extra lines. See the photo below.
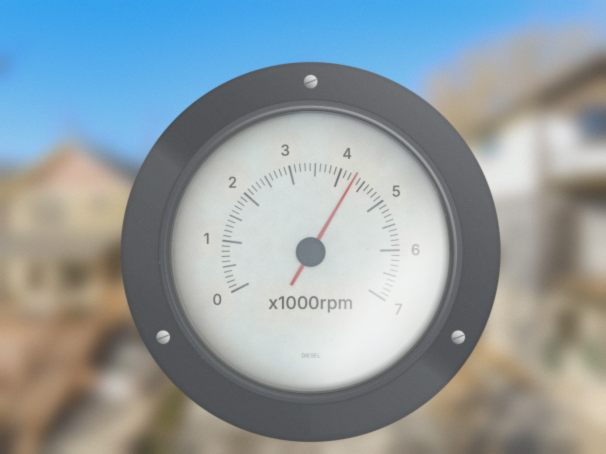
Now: 4300
